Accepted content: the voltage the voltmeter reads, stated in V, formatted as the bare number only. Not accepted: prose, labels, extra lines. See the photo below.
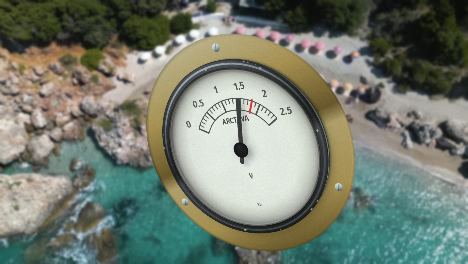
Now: 1.5
